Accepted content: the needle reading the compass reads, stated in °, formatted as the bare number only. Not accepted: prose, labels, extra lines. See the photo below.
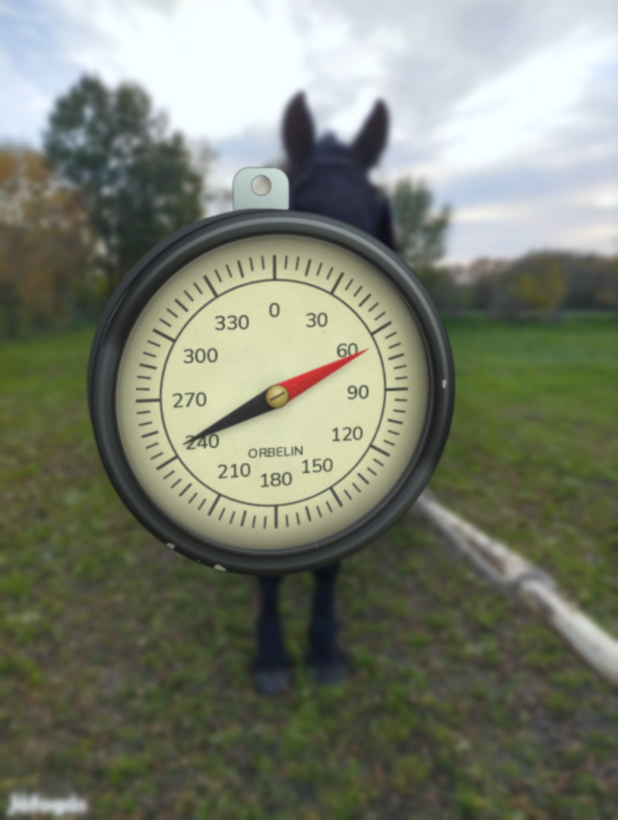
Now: 65
